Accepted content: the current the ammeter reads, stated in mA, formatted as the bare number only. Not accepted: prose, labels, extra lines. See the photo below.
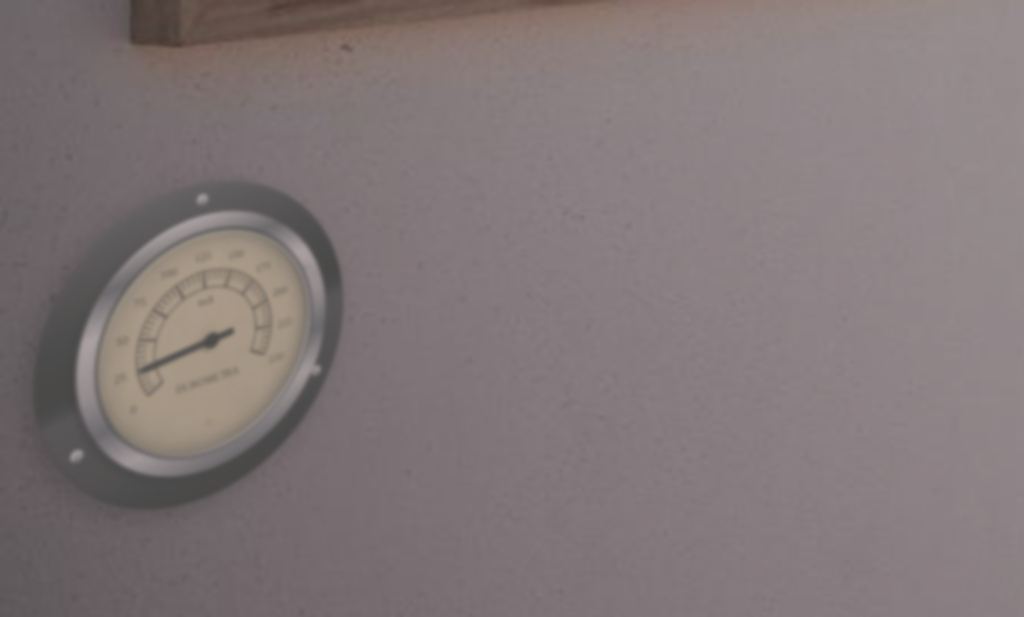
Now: 25
